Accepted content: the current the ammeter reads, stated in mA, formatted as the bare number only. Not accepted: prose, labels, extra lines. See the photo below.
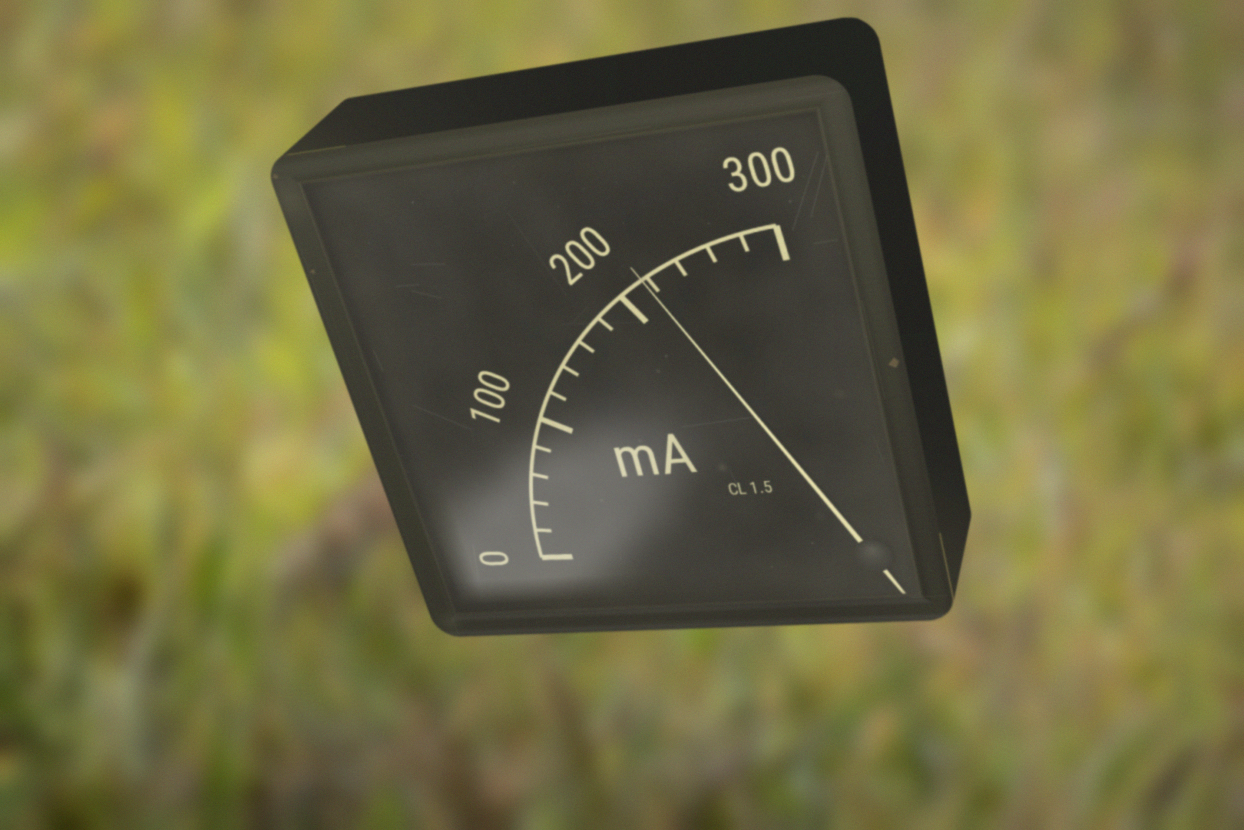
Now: 220
